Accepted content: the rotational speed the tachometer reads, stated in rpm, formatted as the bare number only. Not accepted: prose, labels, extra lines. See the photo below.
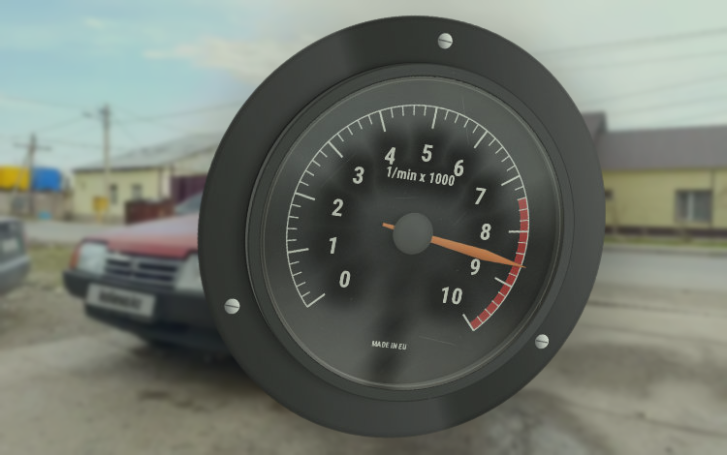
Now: 8600
